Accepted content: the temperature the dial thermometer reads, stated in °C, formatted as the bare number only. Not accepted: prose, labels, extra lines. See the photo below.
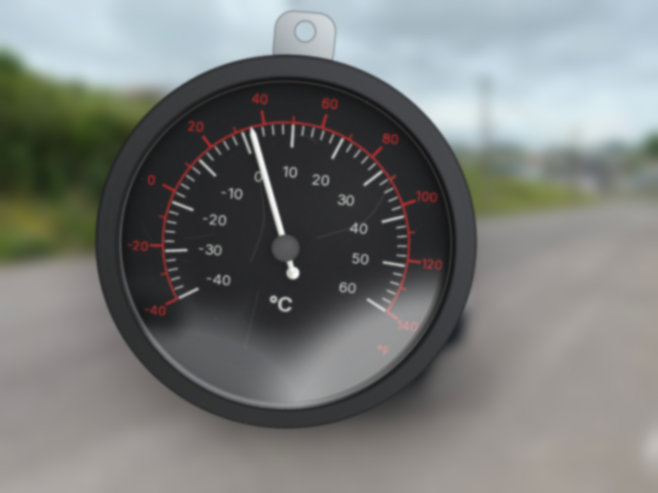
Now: 2
